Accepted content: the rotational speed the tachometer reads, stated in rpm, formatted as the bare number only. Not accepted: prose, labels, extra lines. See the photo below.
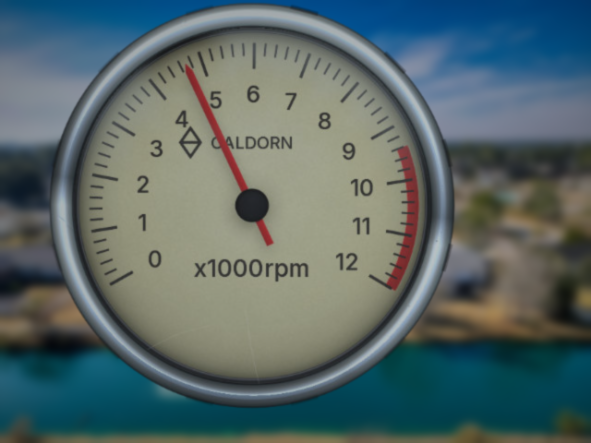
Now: 4700
